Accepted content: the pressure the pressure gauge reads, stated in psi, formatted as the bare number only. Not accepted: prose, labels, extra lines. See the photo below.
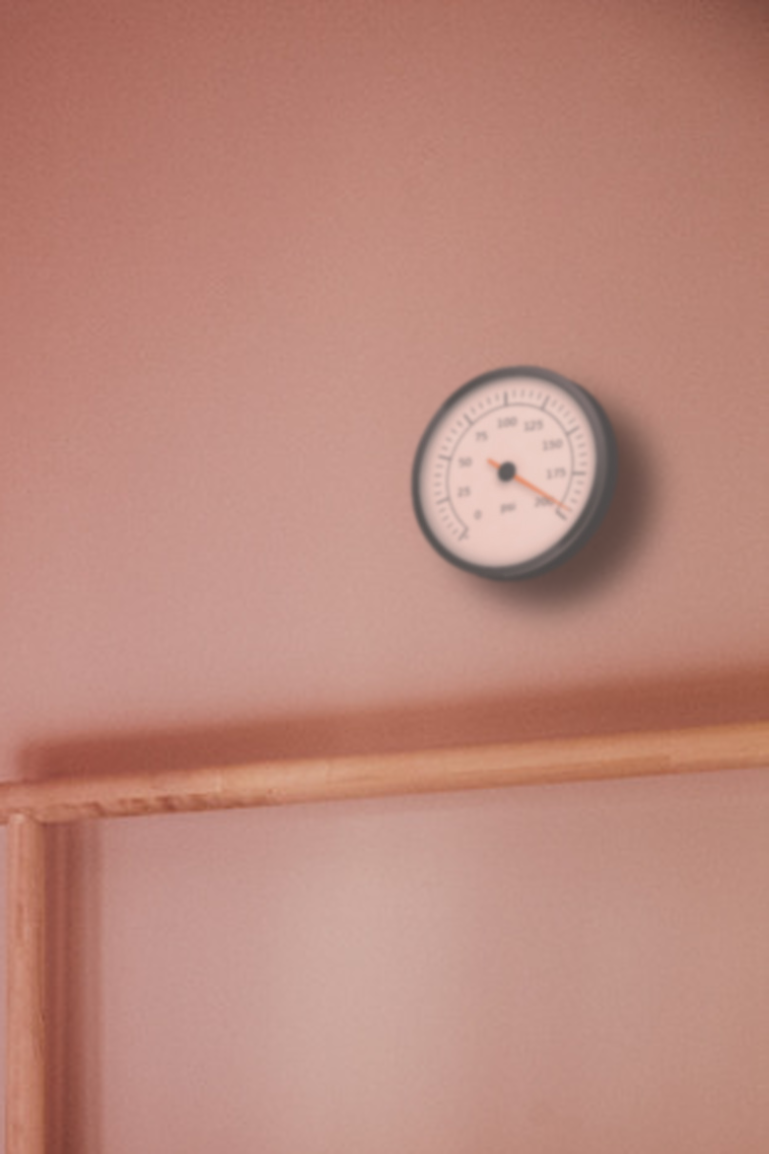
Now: 195
